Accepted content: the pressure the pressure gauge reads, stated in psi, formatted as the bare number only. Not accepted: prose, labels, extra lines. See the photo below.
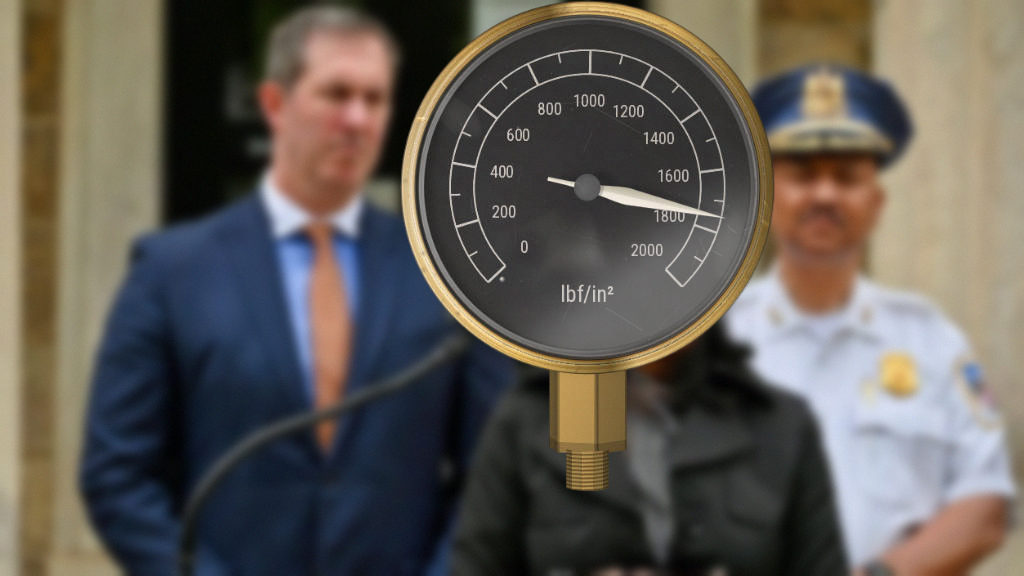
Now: 1750
